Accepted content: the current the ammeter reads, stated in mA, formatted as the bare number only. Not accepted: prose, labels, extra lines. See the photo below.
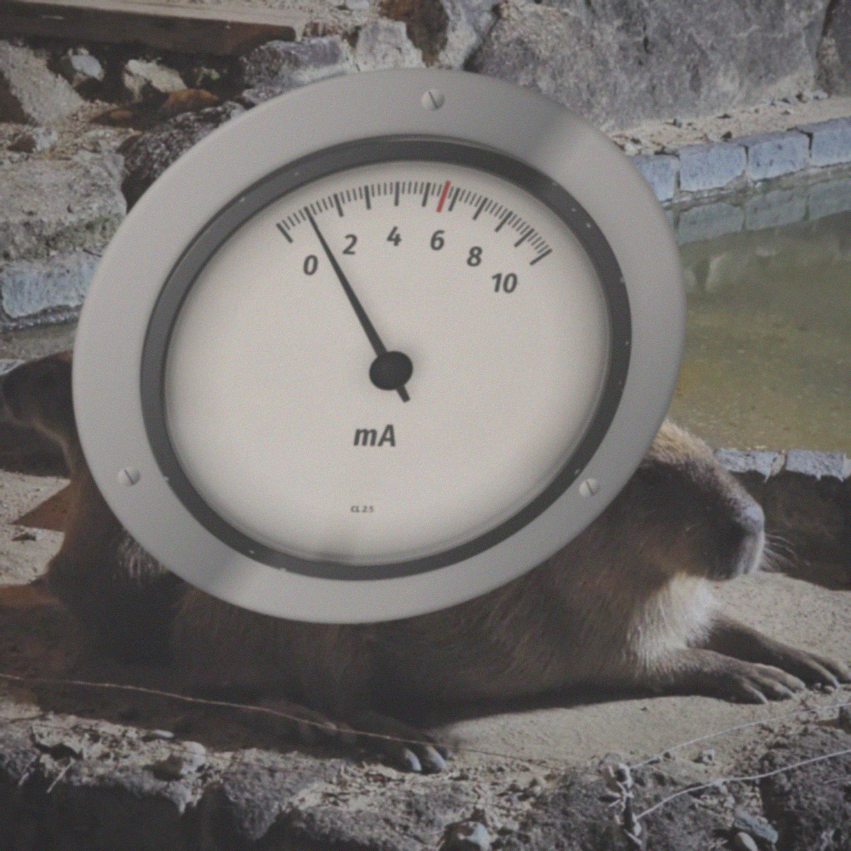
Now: 1
